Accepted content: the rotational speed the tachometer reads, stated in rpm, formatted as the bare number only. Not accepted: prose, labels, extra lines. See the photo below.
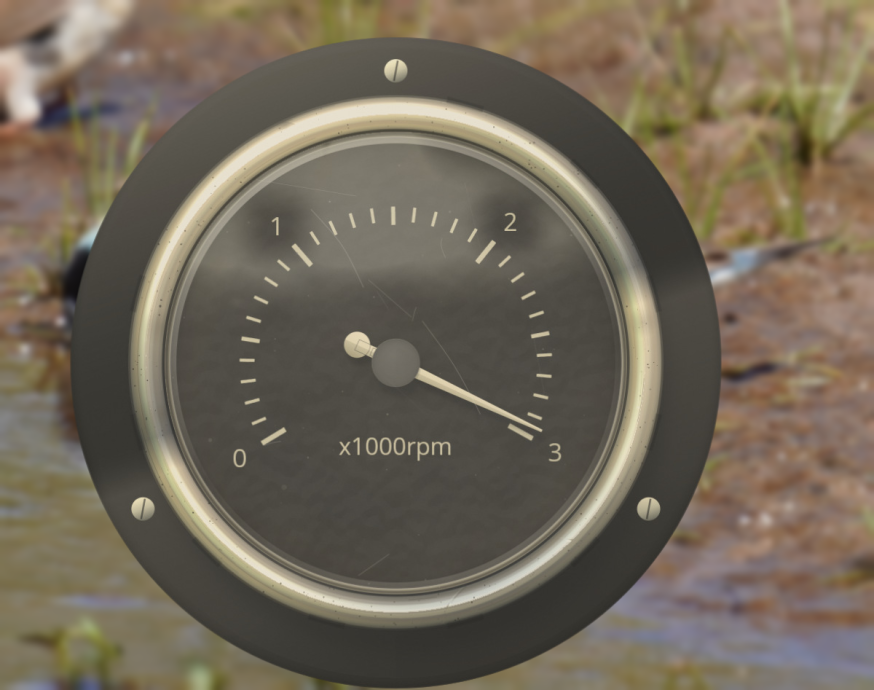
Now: 2950
